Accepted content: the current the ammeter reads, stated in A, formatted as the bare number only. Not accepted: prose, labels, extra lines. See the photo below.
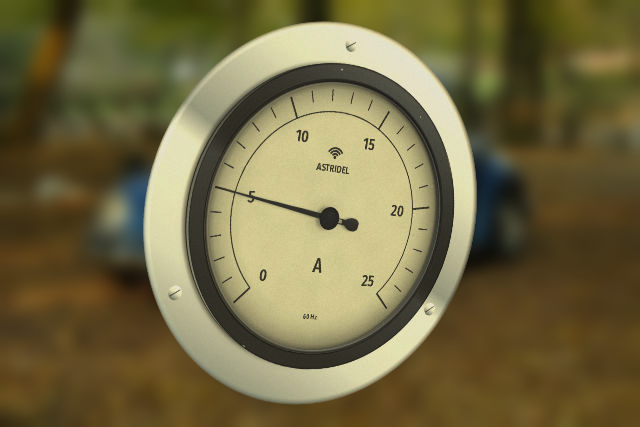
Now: 5
